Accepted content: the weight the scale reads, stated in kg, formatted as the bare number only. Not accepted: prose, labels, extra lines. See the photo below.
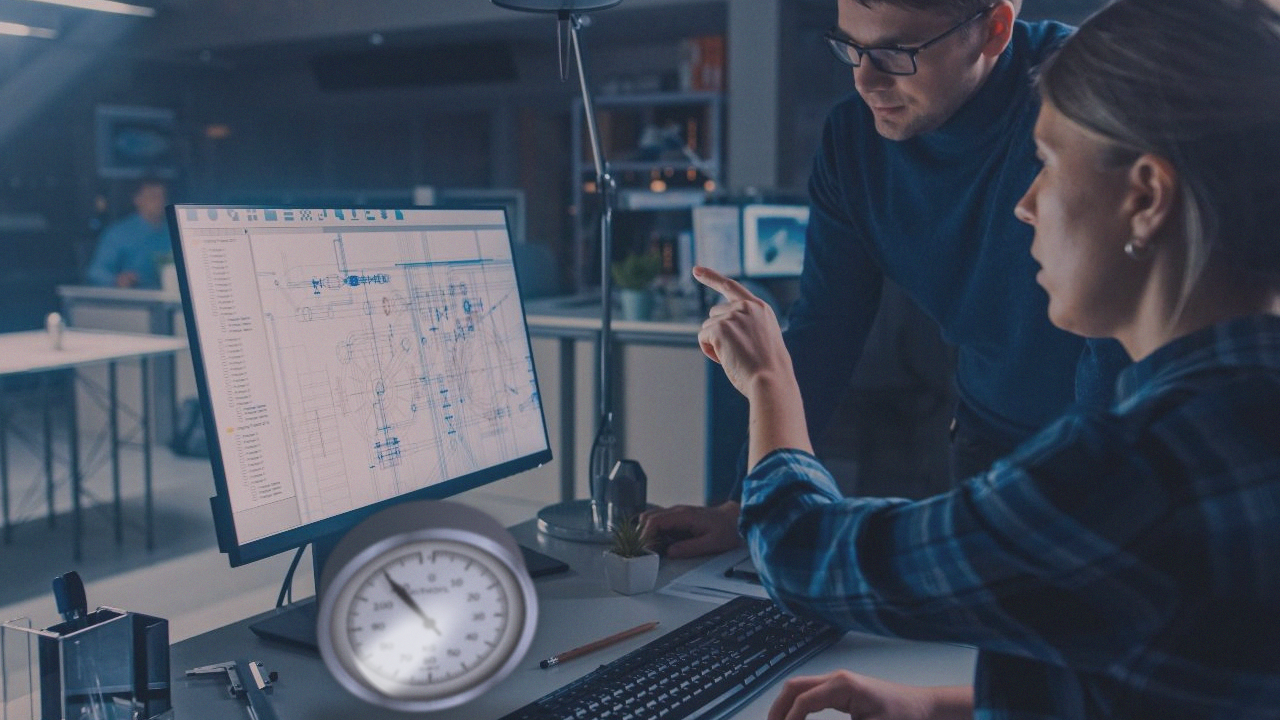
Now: 110
